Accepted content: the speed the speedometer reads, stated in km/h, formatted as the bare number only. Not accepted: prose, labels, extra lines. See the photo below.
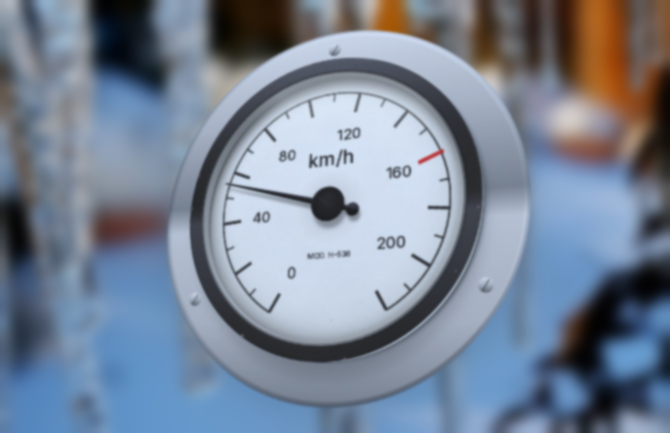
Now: 55
